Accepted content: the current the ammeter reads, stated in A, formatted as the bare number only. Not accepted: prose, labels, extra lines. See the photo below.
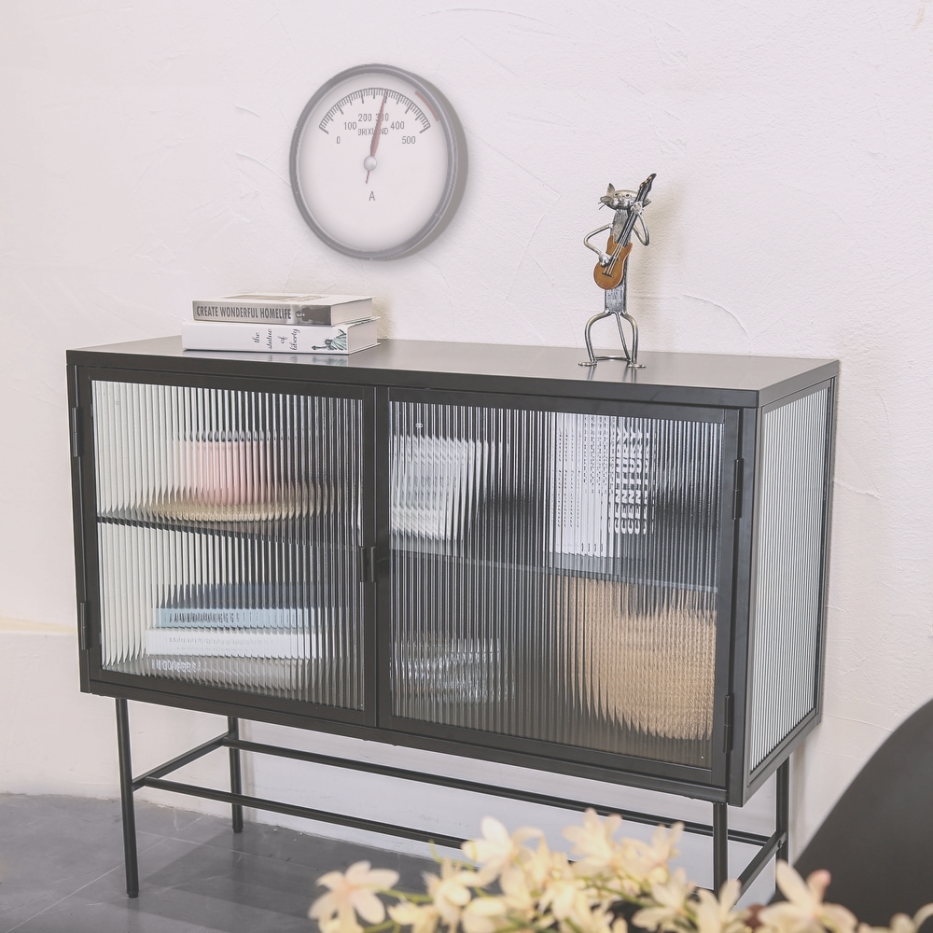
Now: 300
